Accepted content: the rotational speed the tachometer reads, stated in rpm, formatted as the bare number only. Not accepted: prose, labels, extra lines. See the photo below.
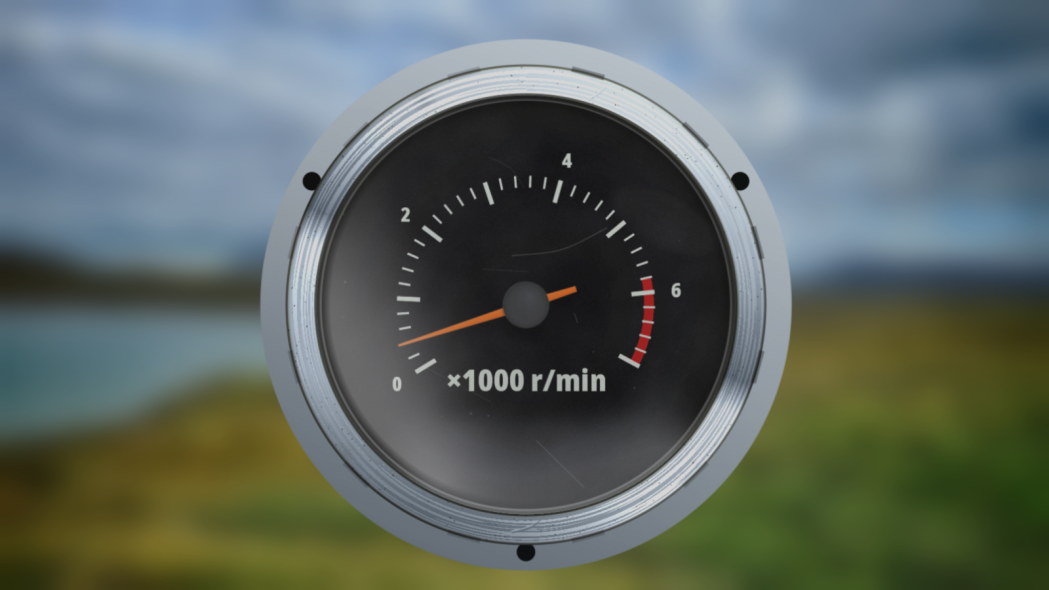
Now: 400
